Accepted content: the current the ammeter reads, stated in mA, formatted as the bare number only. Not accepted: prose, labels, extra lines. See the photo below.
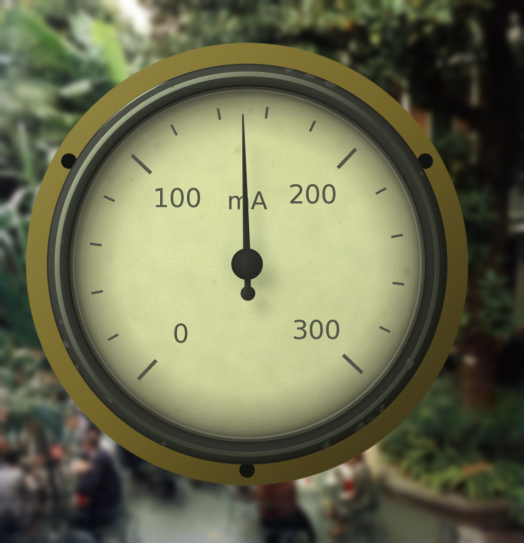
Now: 150
